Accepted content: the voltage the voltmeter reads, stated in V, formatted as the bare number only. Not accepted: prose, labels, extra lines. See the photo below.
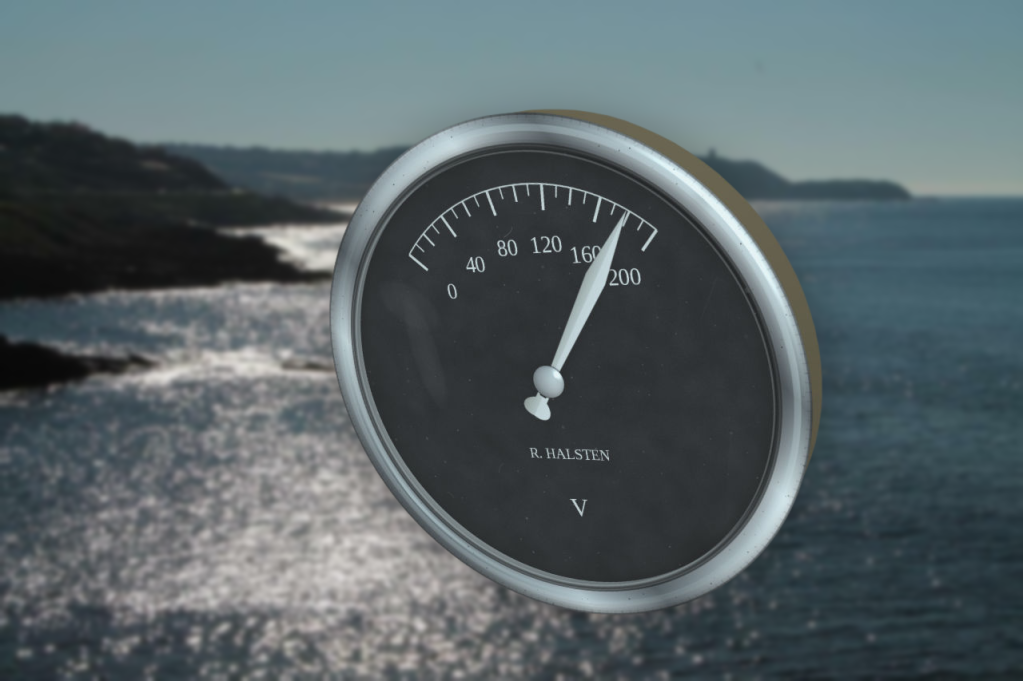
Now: 180
